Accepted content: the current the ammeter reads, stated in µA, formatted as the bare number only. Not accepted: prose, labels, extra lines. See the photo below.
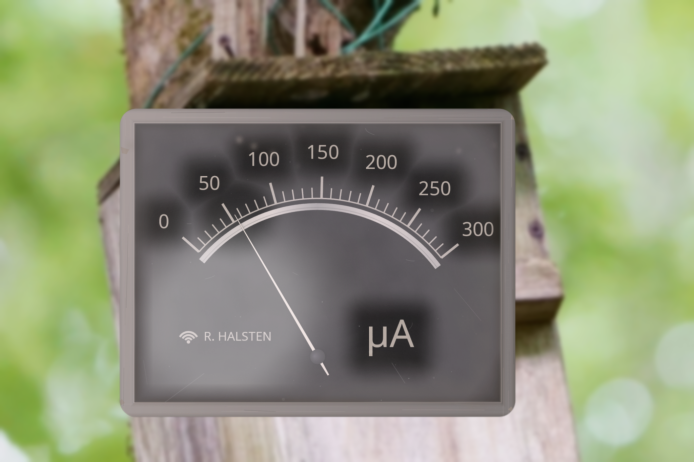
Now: 55
